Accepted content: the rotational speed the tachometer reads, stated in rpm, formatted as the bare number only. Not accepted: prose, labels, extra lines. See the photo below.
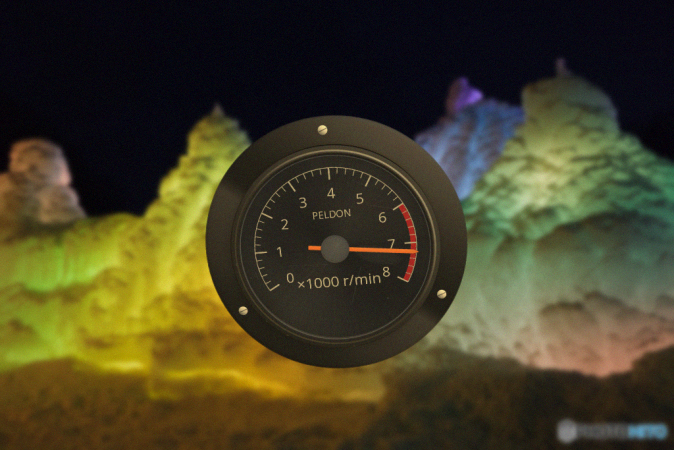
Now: 7200
